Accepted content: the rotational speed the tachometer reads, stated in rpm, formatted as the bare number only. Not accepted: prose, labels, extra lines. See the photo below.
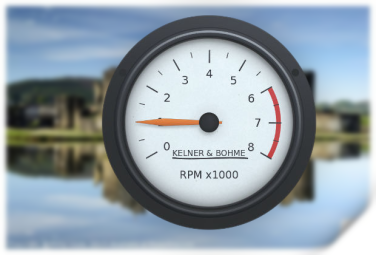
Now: 1000
